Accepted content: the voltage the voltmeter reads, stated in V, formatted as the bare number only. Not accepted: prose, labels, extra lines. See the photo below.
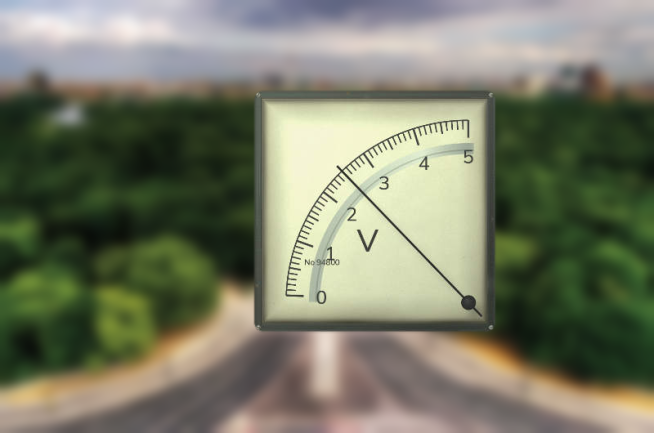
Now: 2.5
